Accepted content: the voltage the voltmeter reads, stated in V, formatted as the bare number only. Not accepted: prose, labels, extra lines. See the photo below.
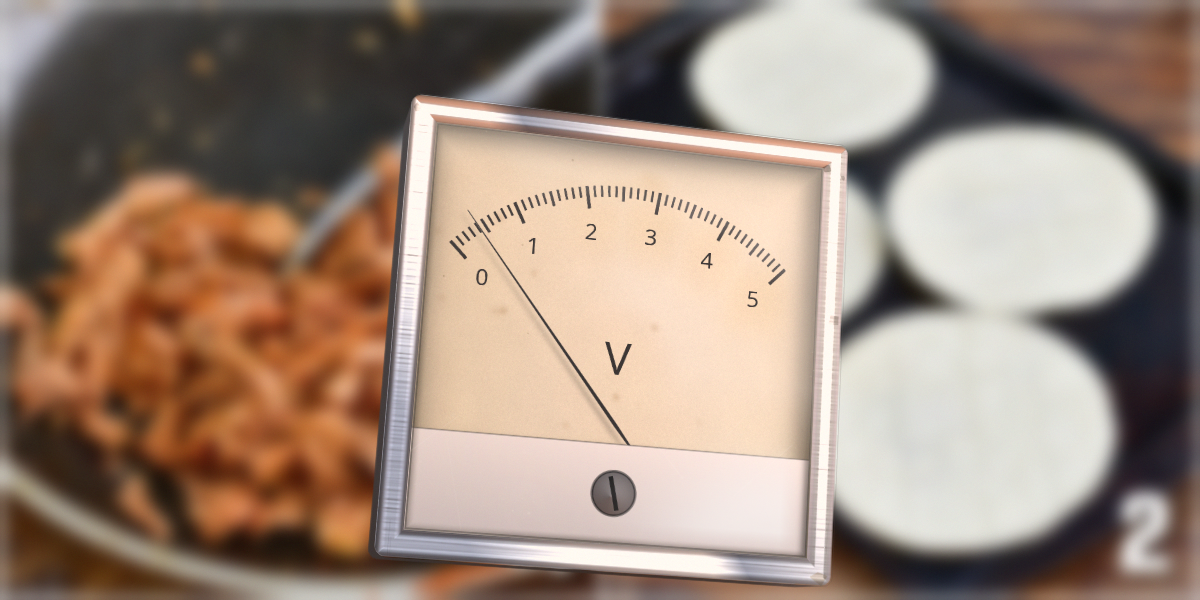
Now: 0.4
